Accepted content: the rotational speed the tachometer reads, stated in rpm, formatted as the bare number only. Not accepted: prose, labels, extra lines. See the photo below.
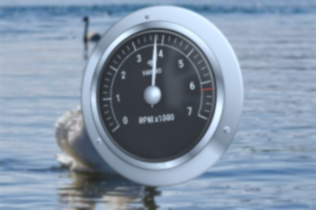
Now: 3800
